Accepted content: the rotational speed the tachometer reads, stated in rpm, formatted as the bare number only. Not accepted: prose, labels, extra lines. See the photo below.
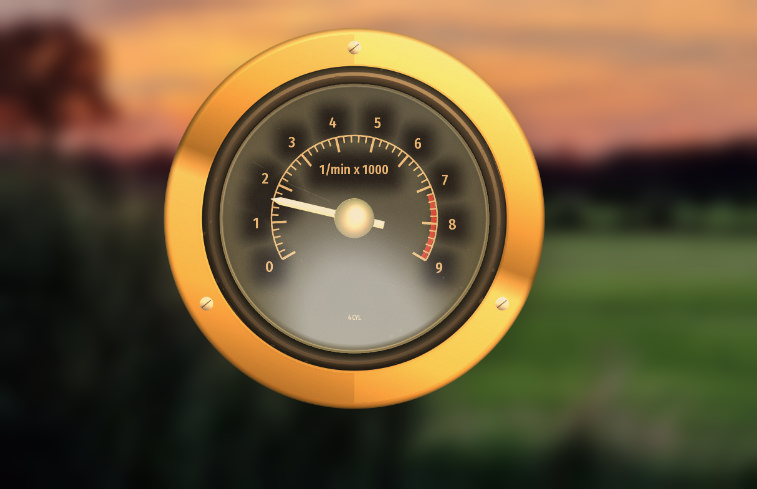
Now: 1600
